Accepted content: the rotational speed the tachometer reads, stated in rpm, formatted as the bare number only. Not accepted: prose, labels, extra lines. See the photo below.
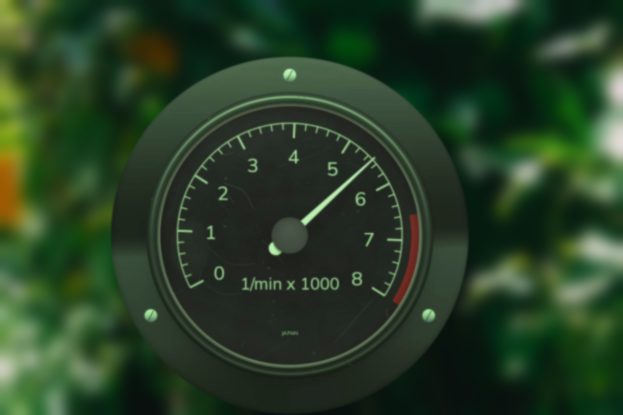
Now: 5500
